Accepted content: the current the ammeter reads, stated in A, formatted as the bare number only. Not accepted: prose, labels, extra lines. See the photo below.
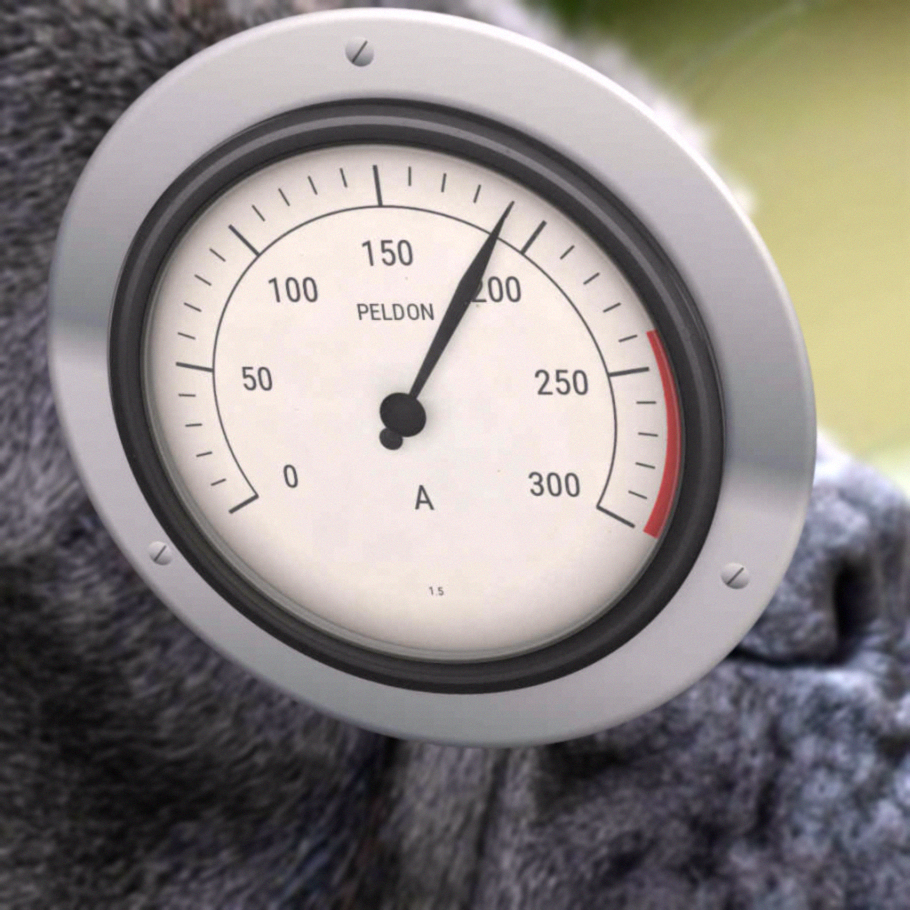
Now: 190
